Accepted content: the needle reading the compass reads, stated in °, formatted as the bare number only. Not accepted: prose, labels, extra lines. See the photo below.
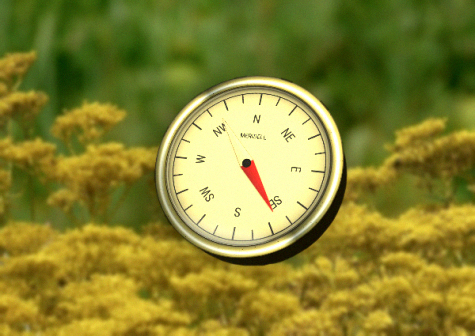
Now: 142.5
